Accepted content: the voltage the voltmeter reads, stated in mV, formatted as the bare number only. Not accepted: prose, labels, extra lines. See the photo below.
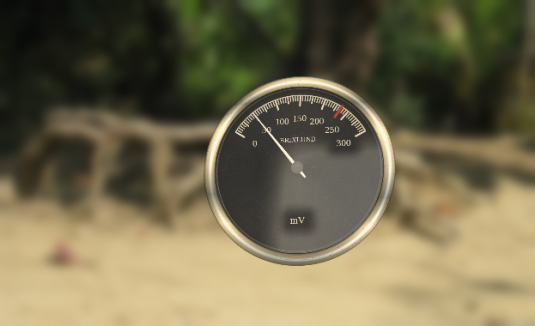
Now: 50
